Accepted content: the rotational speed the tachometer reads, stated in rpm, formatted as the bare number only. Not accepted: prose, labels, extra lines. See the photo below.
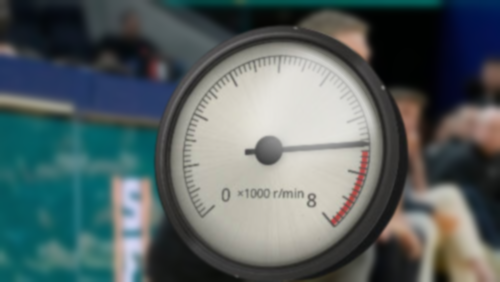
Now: 6500
